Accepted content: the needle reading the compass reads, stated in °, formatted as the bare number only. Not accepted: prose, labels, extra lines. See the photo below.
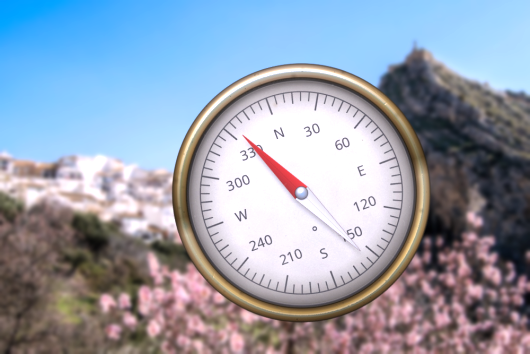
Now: 335
